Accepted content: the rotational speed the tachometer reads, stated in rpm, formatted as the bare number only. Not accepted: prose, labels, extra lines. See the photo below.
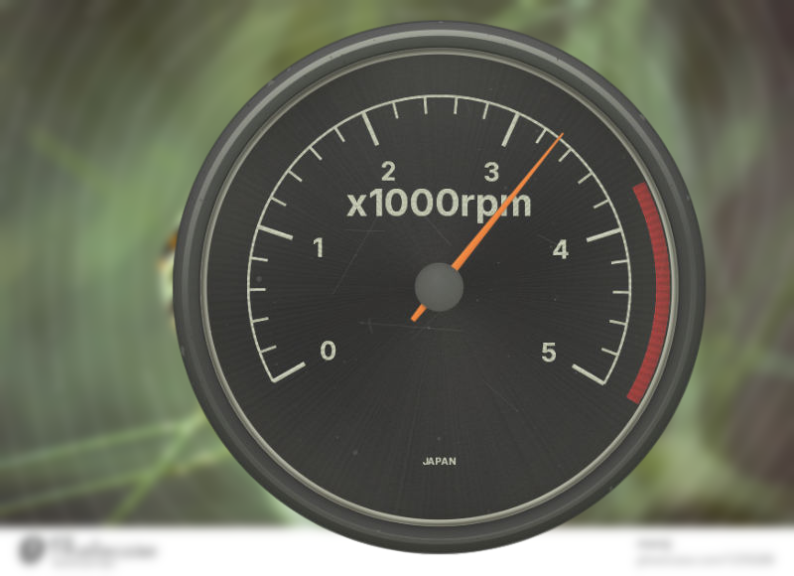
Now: 3300
